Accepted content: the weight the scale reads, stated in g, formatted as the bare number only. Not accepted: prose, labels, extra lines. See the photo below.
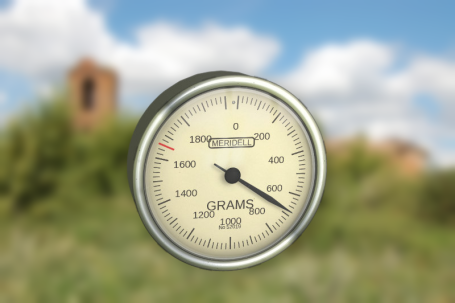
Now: 680
